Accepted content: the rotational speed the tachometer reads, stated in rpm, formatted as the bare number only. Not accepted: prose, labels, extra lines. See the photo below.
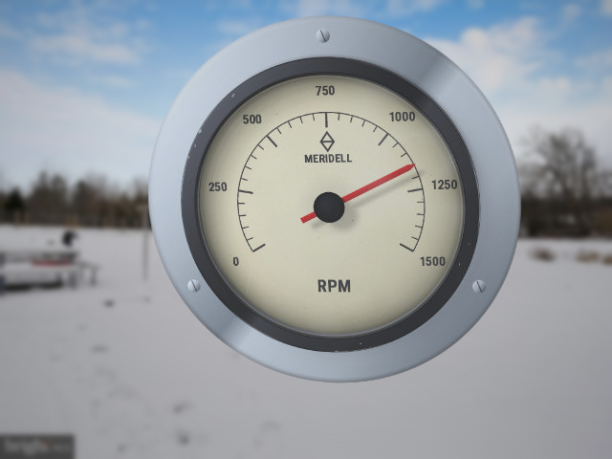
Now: 1150
